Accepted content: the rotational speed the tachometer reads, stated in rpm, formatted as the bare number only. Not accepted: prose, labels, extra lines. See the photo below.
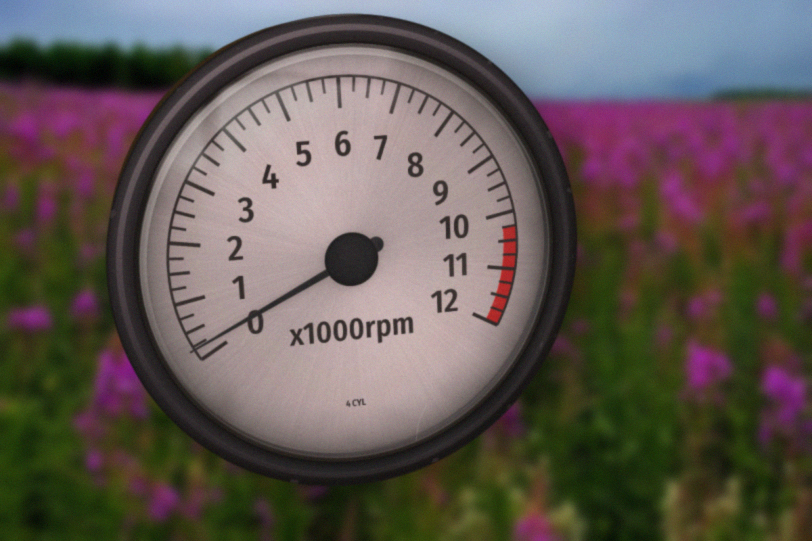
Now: 250
